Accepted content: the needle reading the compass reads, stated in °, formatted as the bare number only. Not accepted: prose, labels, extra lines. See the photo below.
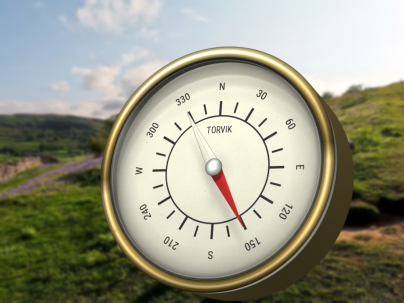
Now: 150
